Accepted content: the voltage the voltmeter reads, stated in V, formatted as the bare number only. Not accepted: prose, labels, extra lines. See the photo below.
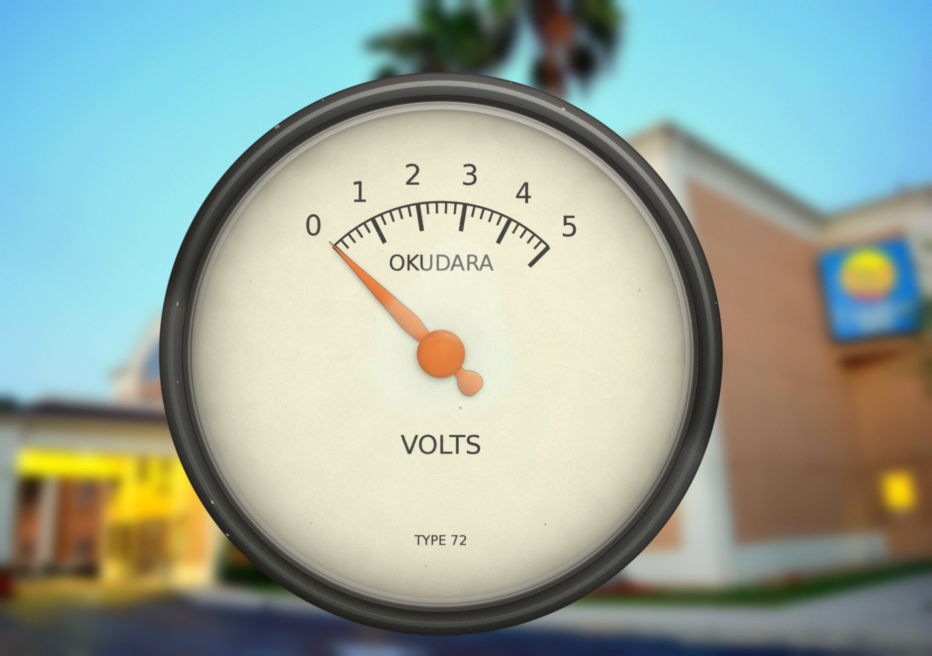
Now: 0
